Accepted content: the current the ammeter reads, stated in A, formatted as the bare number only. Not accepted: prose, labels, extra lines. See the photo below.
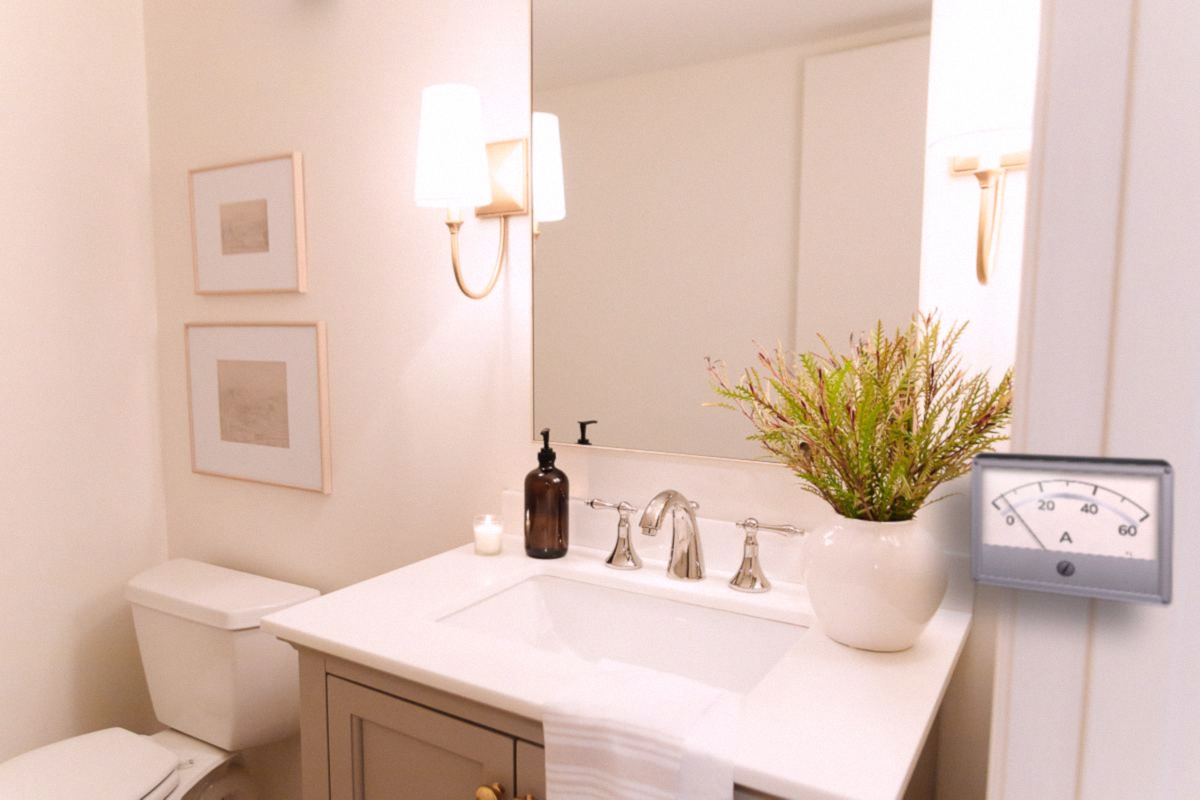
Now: 5
